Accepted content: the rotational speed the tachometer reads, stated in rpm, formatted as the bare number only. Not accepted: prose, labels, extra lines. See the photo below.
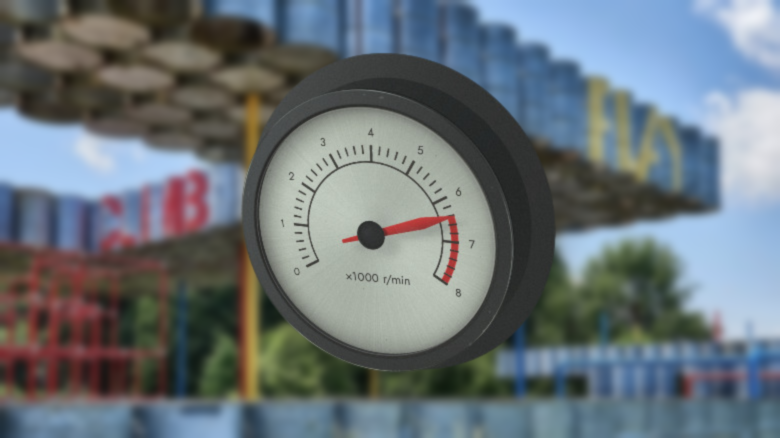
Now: 6400
